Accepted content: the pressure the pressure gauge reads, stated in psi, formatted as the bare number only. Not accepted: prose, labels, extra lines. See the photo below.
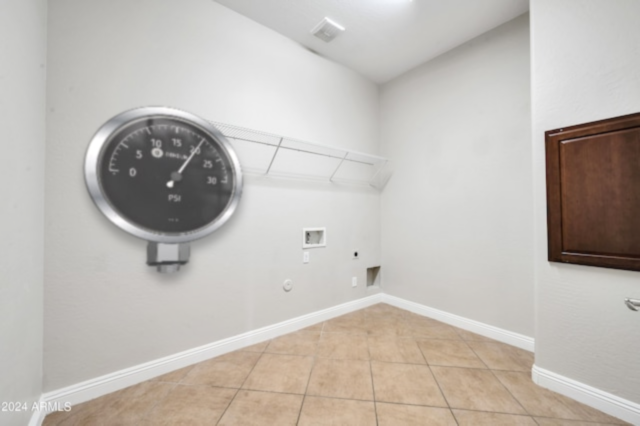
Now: 20
